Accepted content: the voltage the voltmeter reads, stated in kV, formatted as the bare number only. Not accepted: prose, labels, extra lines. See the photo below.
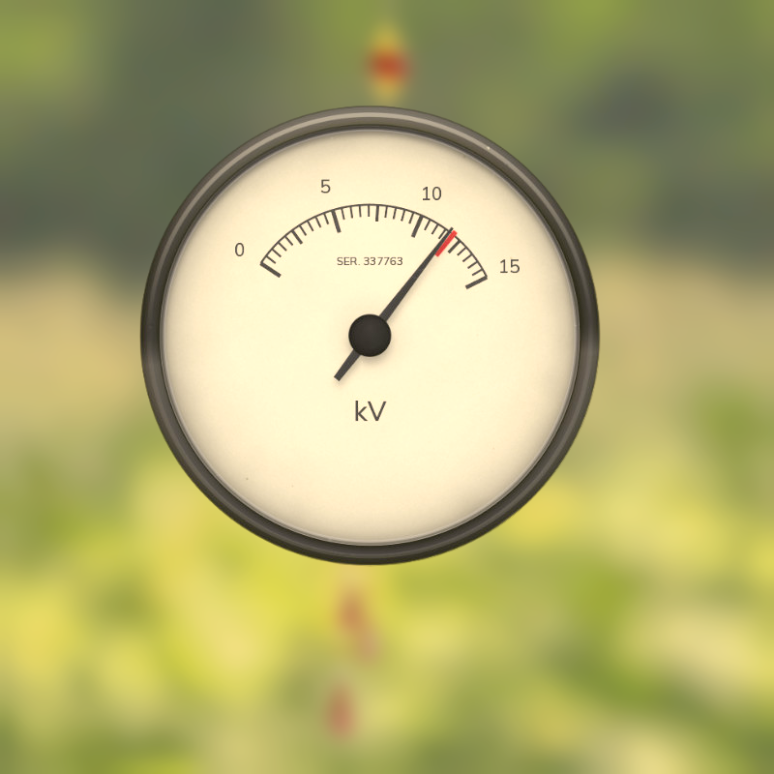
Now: 11.75
